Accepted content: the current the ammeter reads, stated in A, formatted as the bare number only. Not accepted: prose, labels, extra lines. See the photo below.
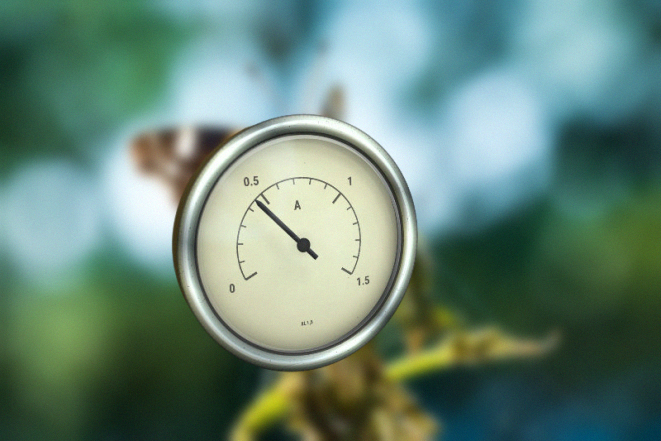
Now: 0.45
